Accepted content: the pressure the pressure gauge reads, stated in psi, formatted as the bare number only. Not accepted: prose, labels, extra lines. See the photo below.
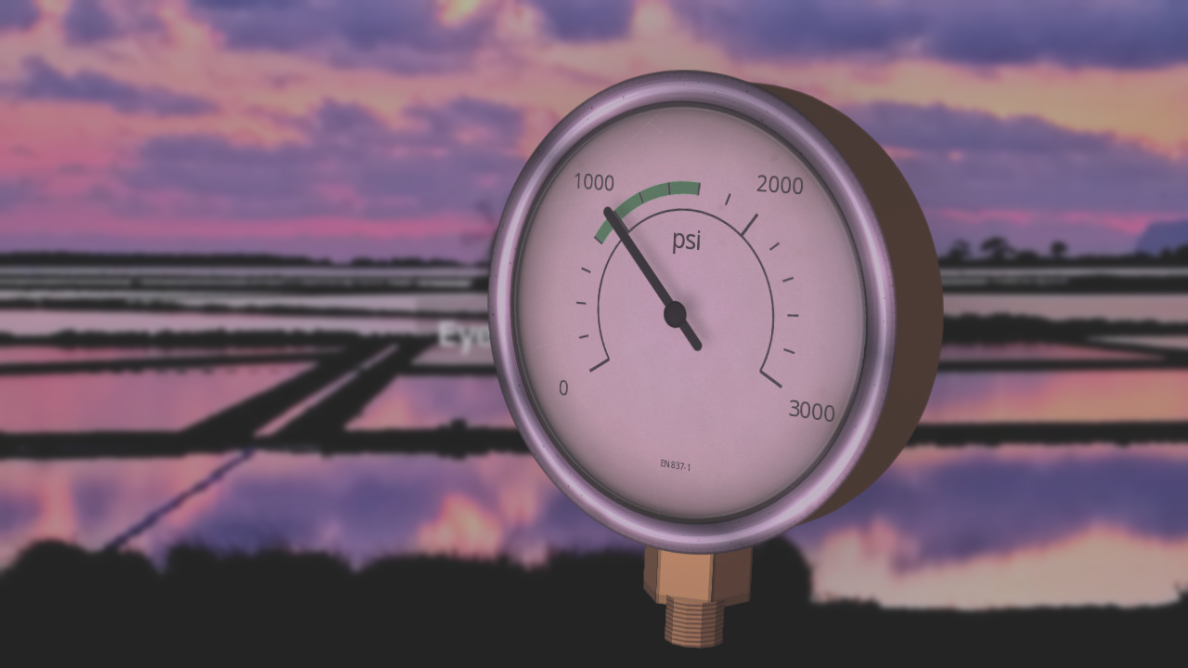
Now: 1000
